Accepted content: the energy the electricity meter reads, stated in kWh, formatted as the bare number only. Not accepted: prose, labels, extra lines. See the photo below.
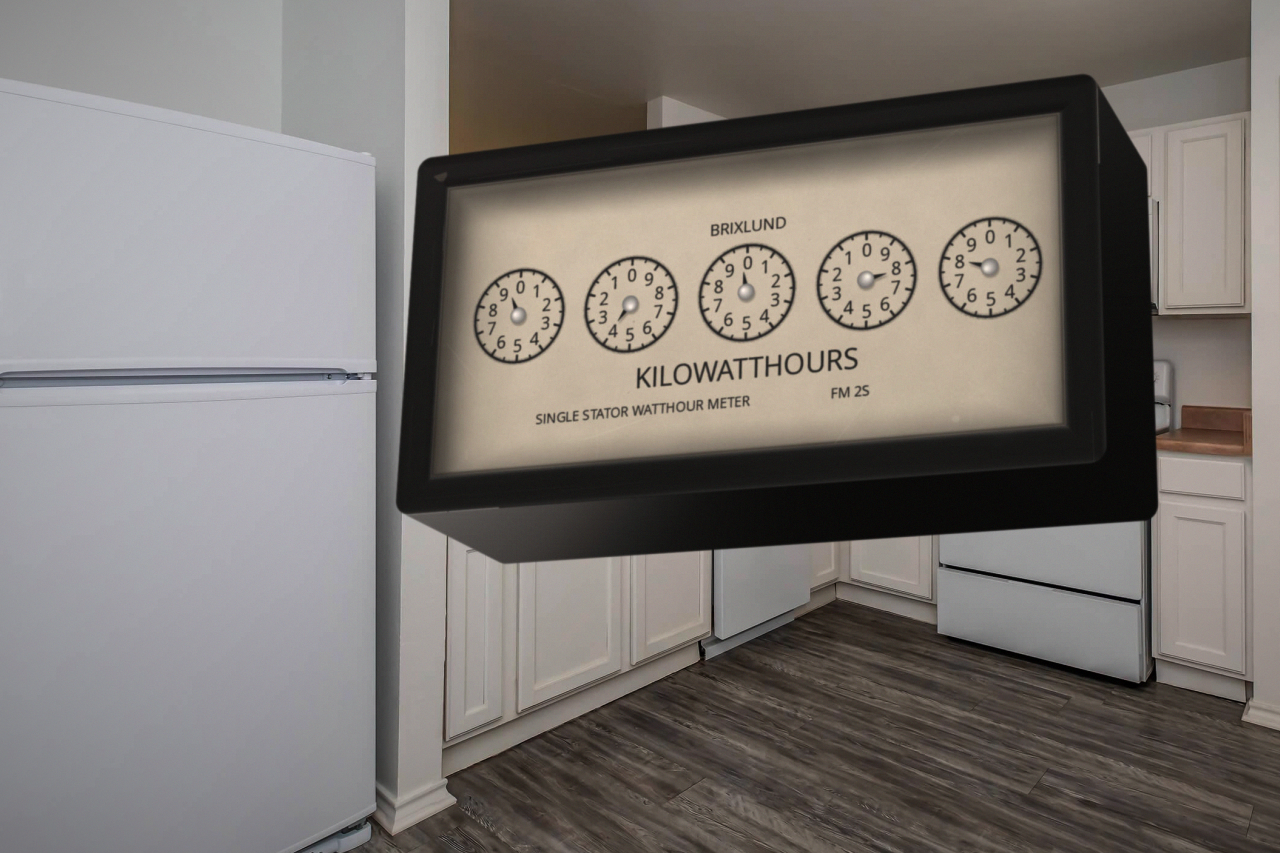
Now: 93978
